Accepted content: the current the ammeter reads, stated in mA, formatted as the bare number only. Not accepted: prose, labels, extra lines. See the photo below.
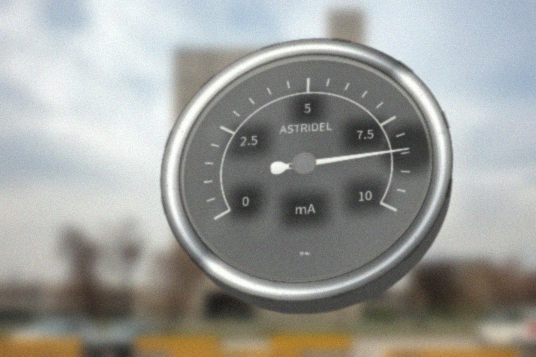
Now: 8.5
